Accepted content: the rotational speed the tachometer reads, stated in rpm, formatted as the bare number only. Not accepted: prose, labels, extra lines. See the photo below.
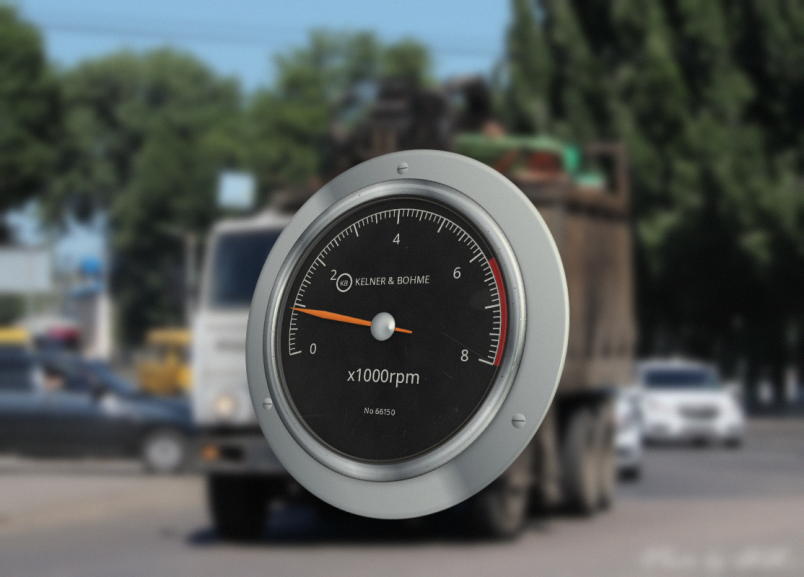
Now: 900
